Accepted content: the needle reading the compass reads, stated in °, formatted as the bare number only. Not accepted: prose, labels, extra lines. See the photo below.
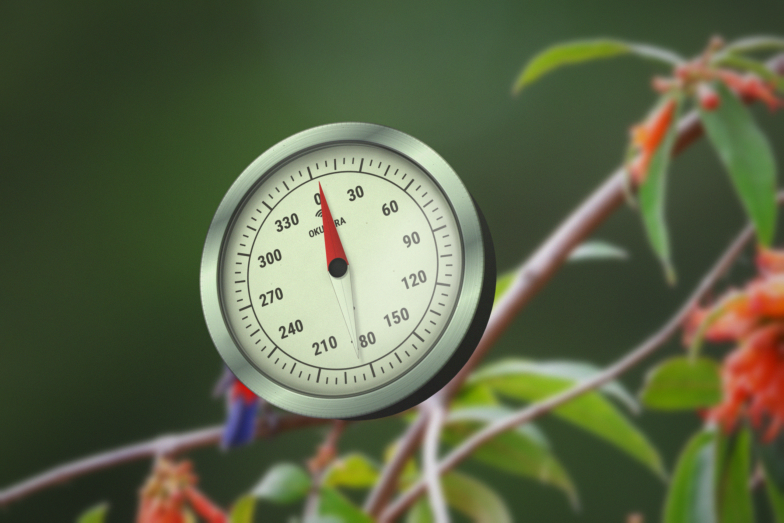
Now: 5
